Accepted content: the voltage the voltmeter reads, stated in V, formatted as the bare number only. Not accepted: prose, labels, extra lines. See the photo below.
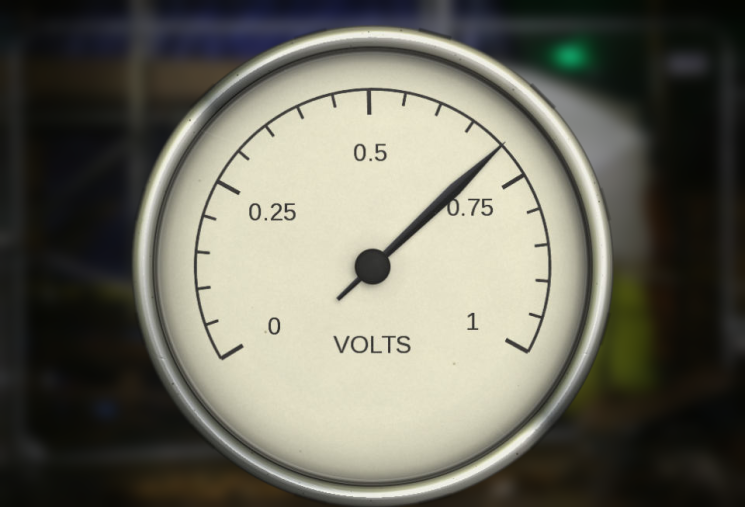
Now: 0.7
